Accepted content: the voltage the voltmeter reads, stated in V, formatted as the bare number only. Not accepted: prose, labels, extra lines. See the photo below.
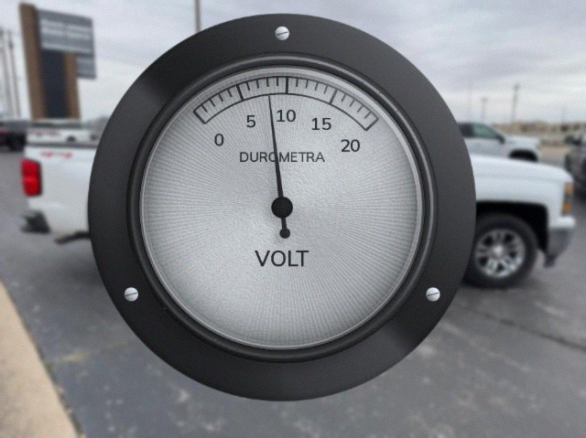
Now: 8
